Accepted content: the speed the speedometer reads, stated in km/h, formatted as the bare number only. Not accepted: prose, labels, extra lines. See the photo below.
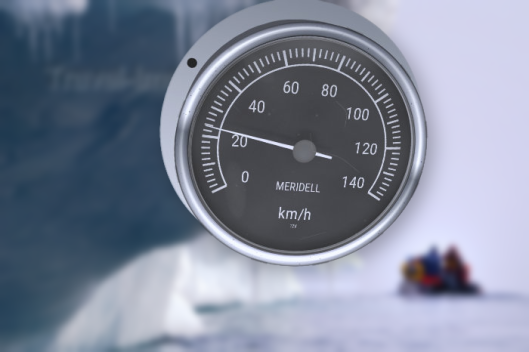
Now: 24
